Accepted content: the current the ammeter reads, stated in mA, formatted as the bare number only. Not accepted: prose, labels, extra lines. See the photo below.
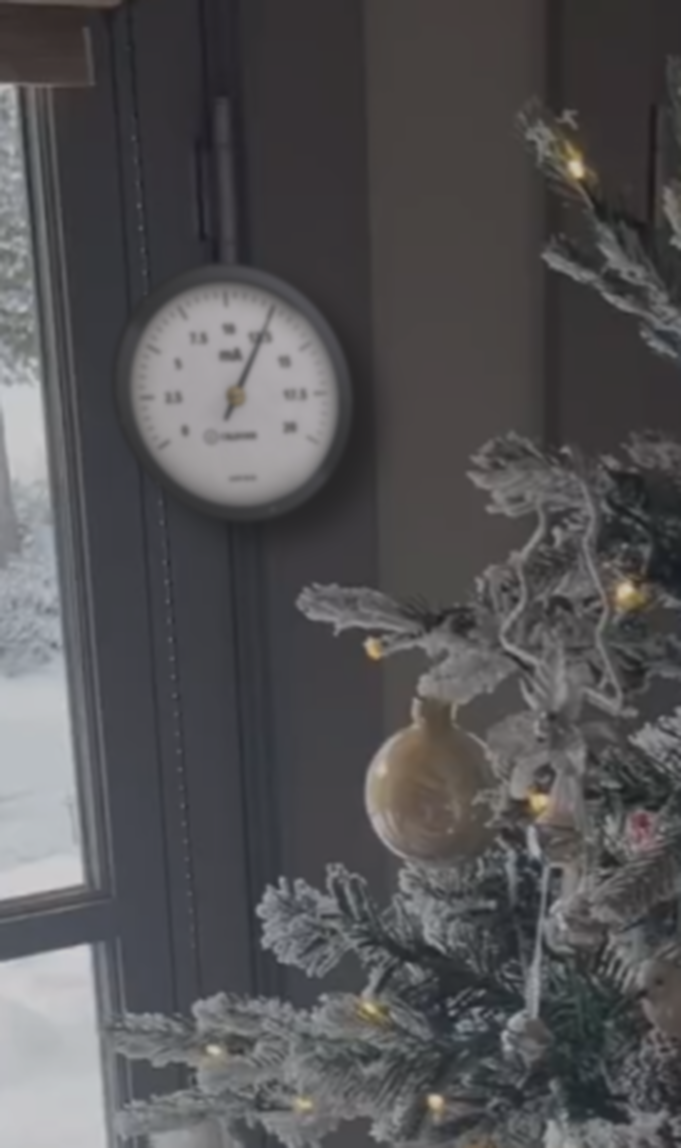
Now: 12.5
